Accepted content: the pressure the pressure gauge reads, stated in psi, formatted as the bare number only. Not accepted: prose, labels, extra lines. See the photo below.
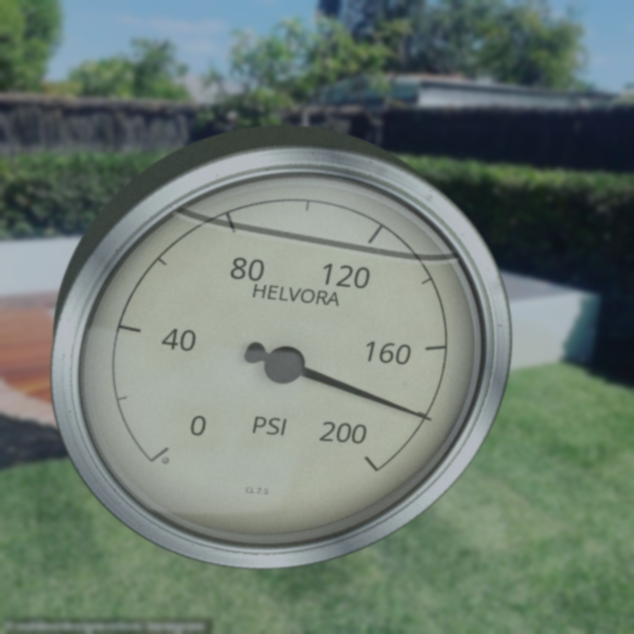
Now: 180
